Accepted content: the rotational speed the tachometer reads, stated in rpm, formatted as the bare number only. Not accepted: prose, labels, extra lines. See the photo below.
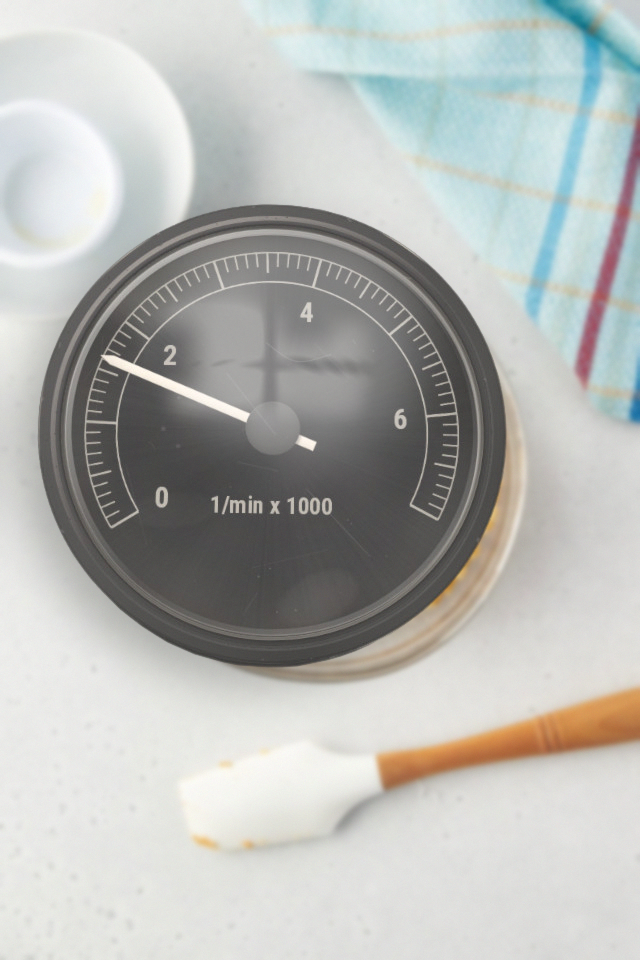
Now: 1600
